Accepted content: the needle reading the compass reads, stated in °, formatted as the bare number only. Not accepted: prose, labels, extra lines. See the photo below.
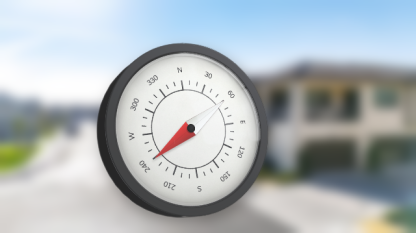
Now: 240
